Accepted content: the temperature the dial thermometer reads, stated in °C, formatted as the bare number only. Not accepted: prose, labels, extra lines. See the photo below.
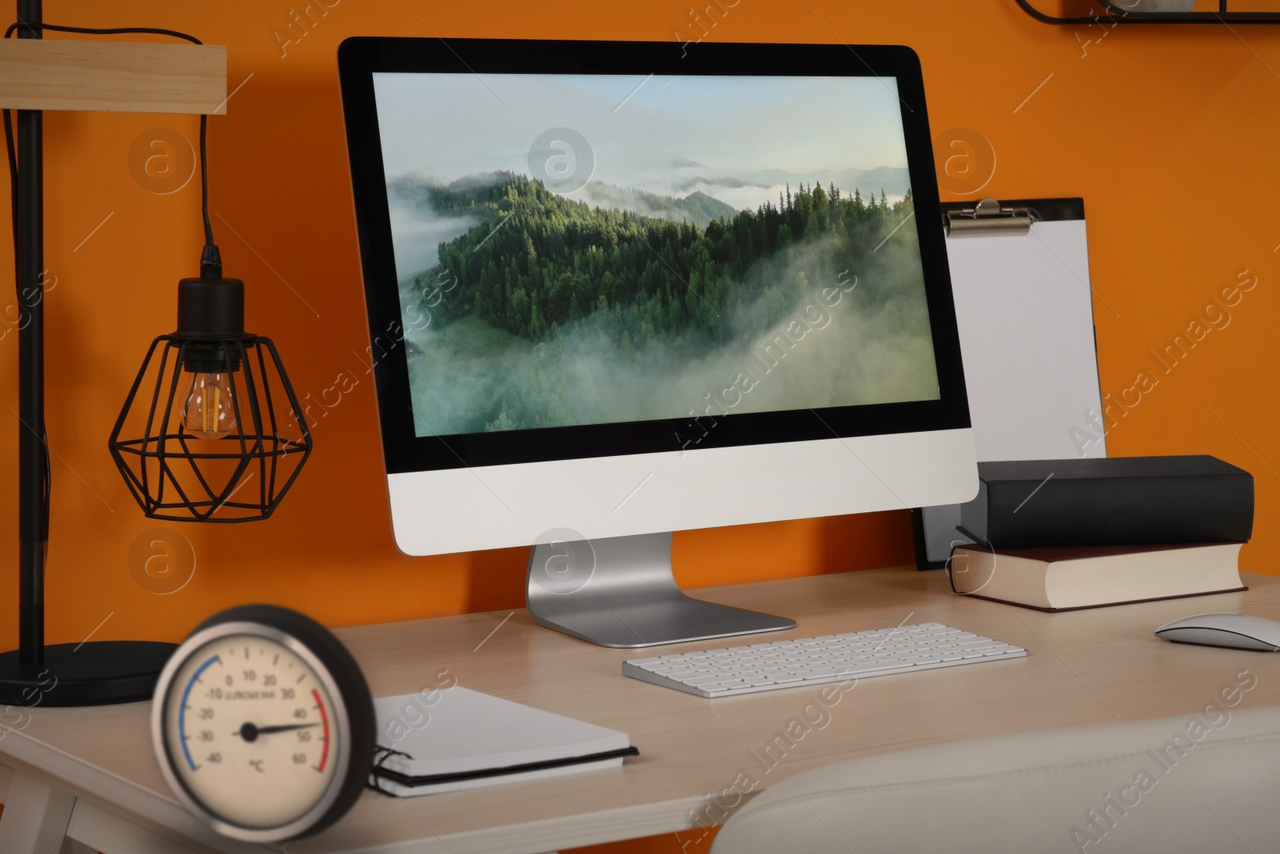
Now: 45
